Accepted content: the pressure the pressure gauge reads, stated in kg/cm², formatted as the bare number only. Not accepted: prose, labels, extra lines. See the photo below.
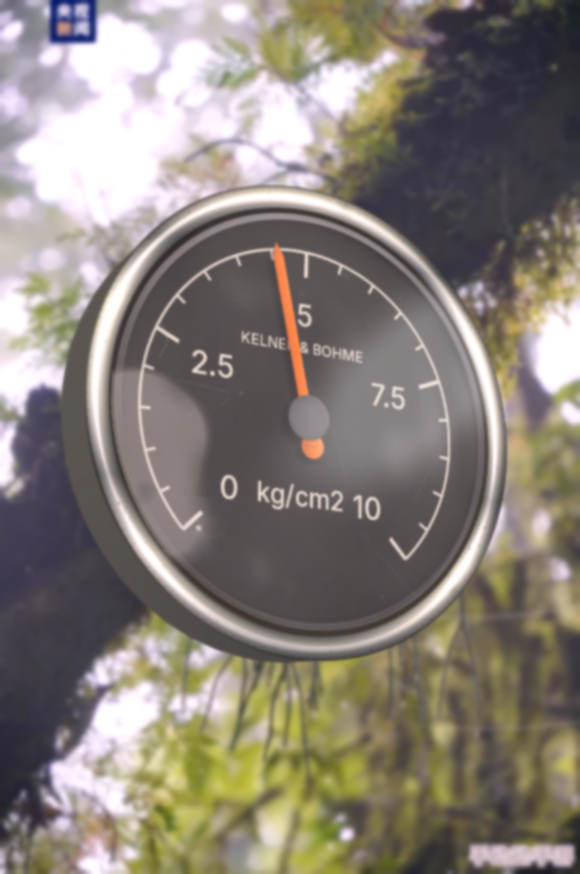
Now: 4.5
